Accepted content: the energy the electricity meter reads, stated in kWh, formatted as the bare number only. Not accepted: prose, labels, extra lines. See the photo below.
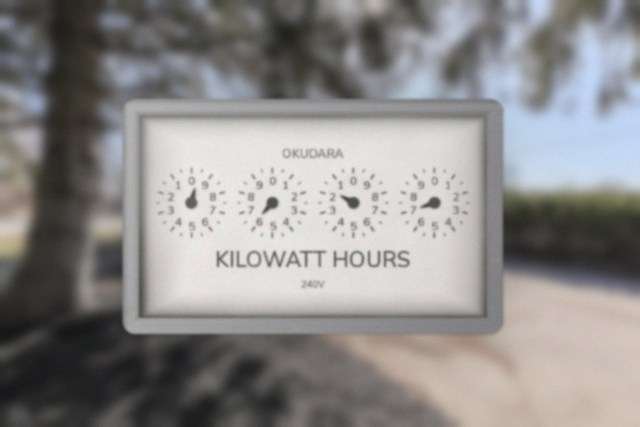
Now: 9617
